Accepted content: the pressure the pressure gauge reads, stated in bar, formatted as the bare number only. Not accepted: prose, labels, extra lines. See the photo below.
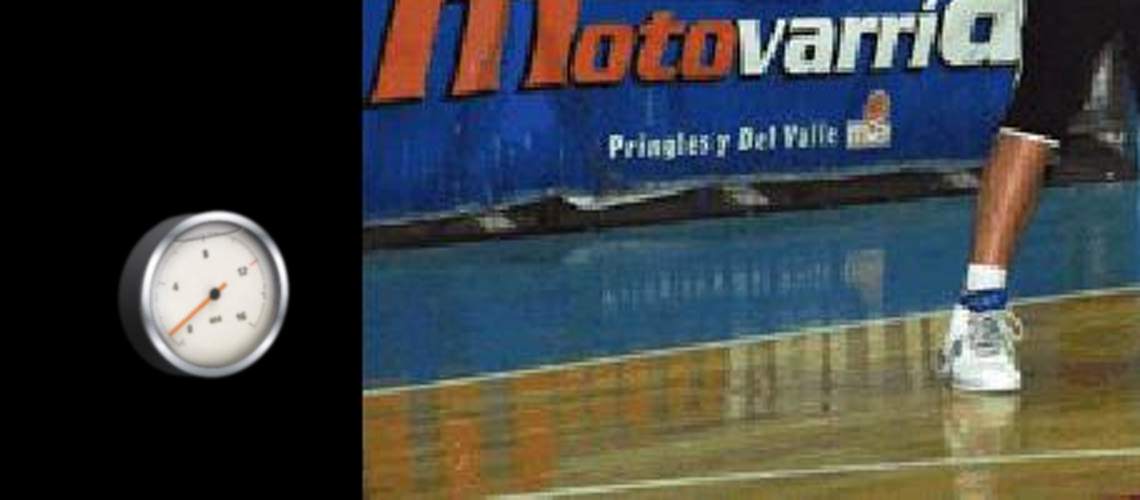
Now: 1
